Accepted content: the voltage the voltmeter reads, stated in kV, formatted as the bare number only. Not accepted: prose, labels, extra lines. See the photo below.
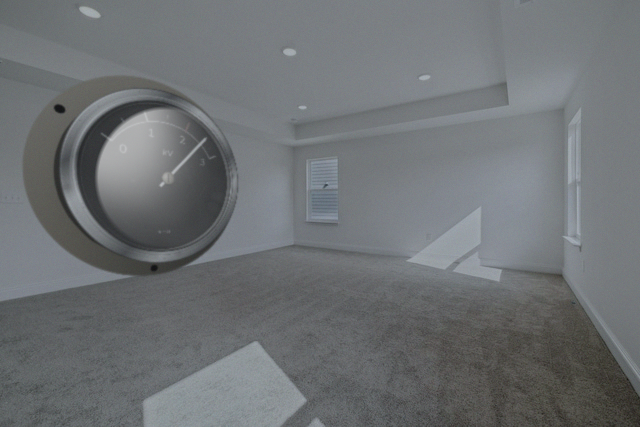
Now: 2.5
